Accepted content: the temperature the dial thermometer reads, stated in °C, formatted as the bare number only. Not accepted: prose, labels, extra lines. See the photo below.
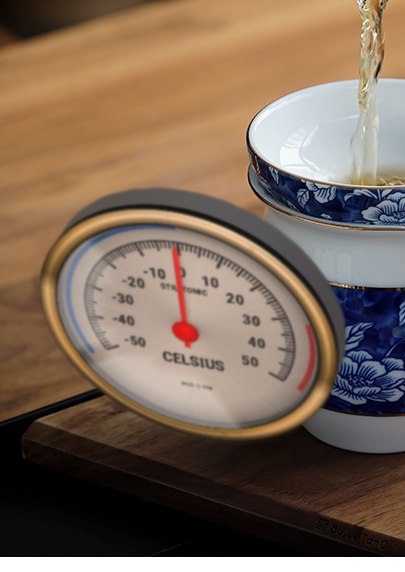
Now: 0
